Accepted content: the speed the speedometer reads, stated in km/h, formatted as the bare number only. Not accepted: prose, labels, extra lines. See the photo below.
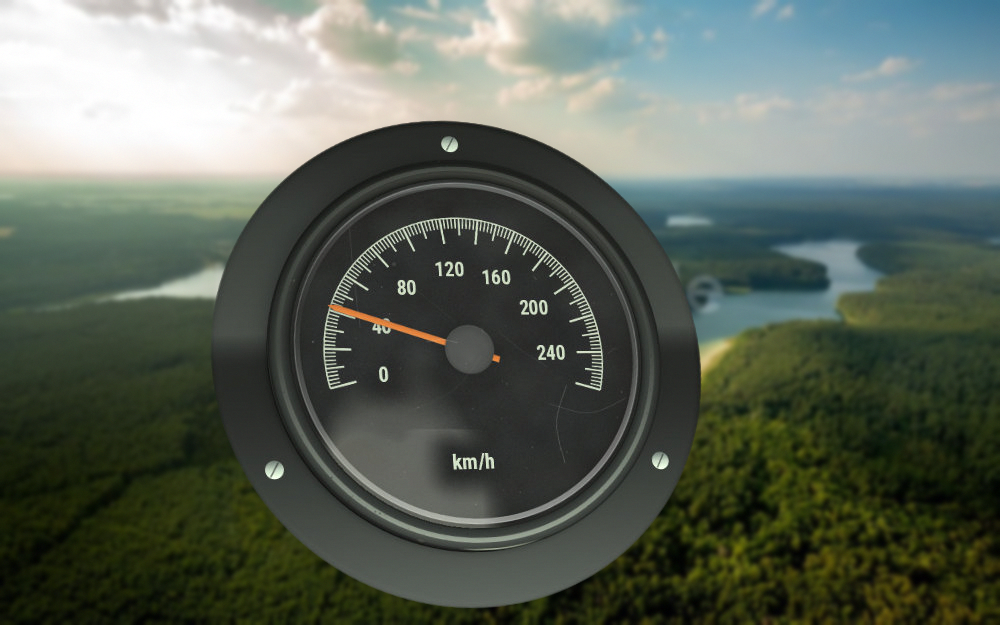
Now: 40
